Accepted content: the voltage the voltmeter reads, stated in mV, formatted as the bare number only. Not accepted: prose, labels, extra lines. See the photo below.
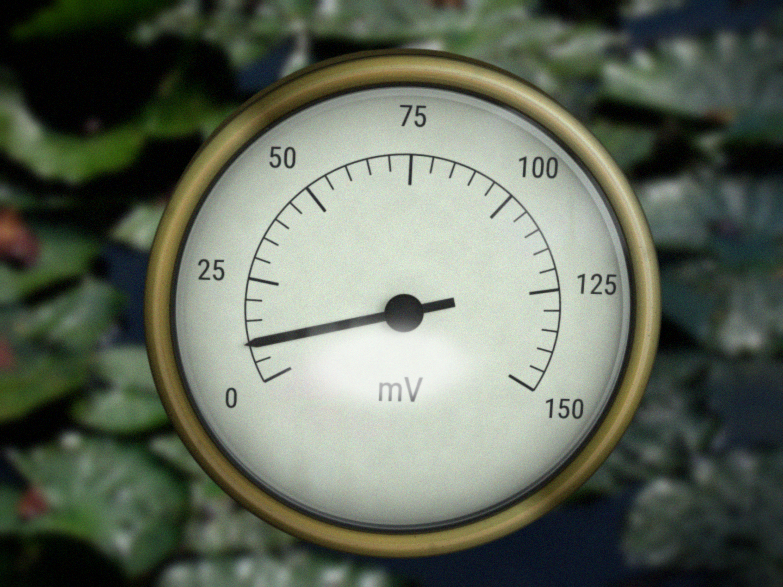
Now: 10
